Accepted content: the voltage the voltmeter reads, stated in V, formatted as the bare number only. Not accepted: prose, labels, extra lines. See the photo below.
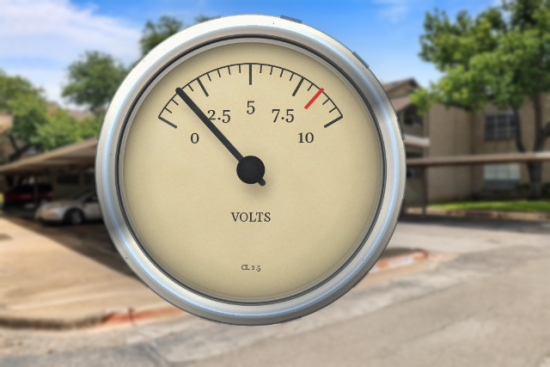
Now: 1.5
